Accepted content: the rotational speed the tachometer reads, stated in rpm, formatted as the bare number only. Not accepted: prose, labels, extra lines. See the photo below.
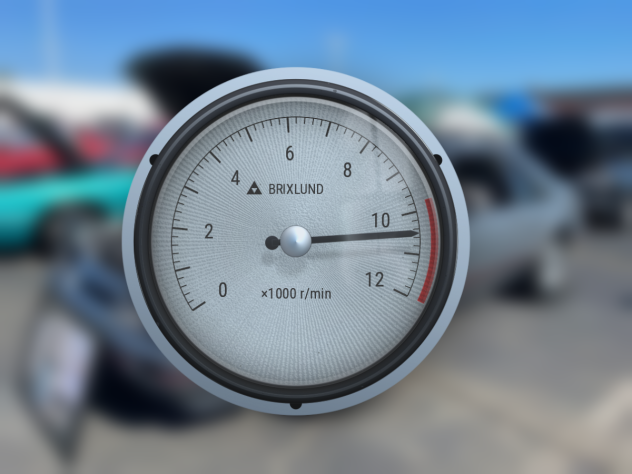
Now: 10500
